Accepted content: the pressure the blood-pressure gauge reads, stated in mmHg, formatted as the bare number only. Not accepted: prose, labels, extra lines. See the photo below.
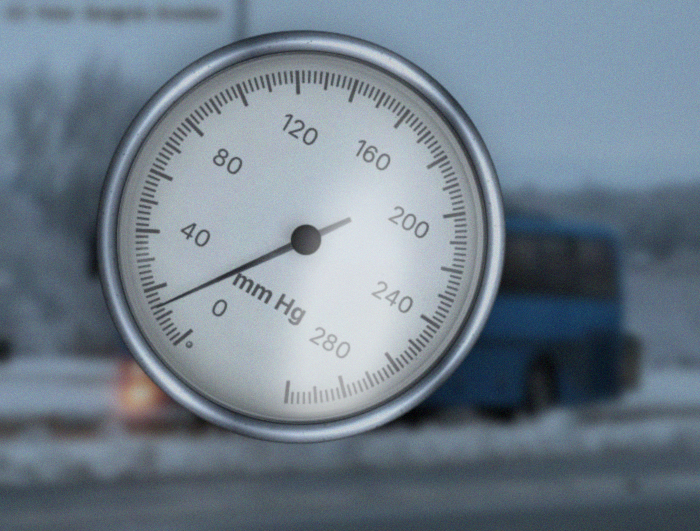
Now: 14
